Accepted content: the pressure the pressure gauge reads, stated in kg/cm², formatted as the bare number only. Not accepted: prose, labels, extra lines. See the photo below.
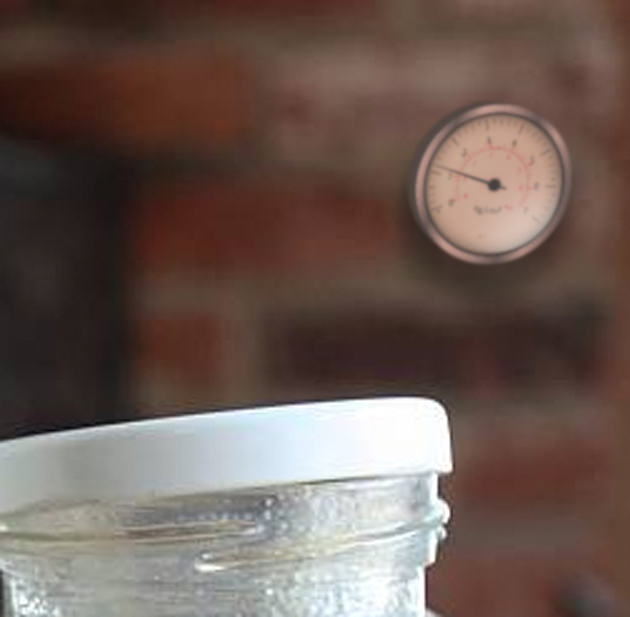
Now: 1.2
